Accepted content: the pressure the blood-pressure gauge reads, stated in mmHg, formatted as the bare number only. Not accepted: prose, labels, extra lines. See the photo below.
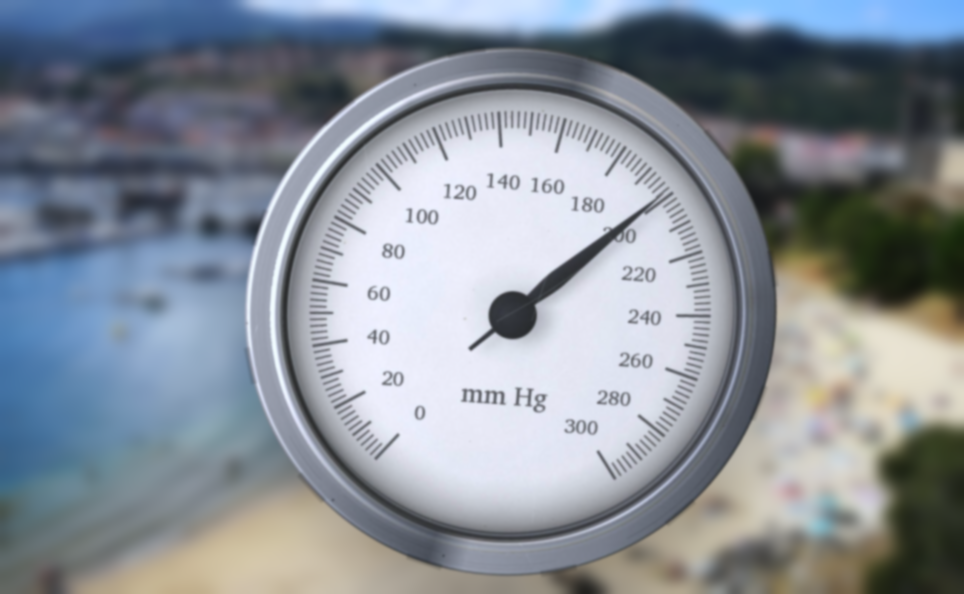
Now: 198
